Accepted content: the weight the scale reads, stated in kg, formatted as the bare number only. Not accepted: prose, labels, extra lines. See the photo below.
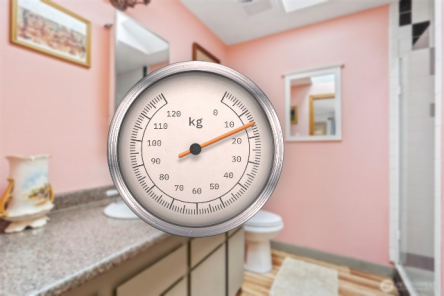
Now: 15
